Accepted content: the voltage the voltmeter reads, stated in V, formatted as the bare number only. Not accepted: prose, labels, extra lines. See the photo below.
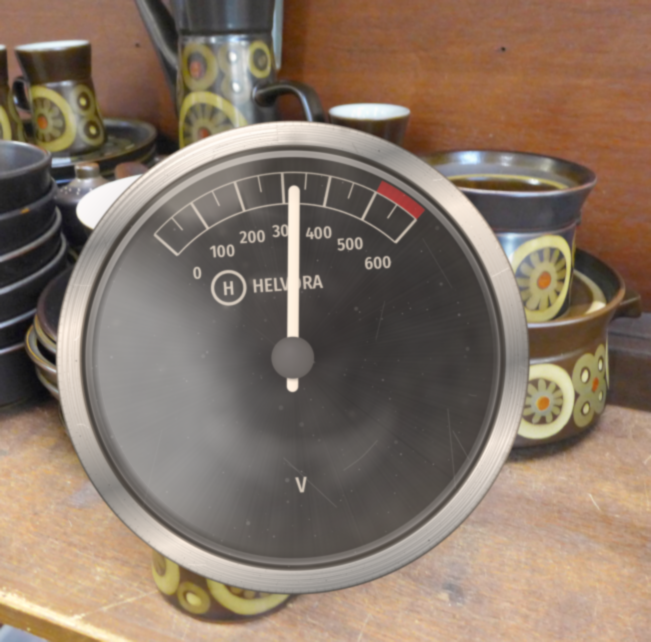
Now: 325
